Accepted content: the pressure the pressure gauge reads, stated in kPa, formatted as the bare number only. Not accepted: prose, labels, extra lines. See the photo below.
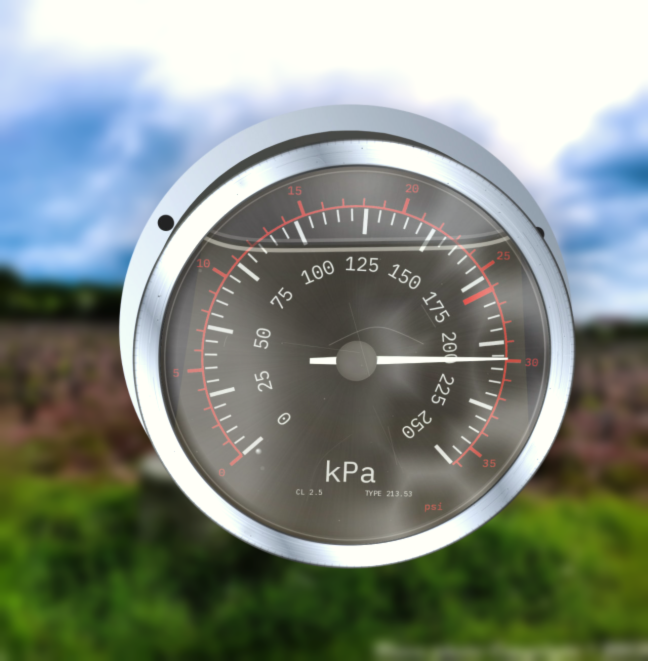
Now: 205
